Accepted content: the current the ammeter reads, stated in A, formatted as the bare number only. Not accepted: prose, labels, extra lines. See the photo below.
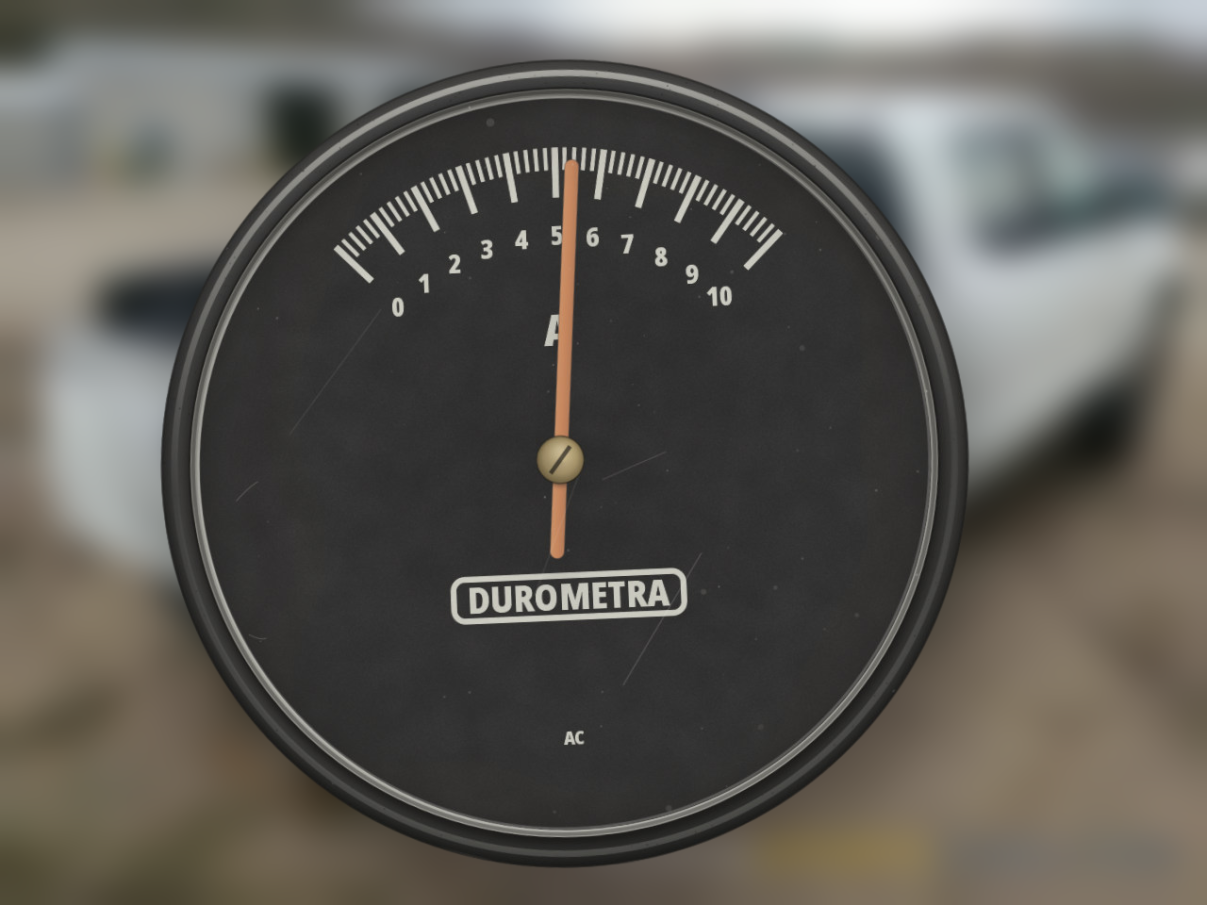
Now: 5.4
